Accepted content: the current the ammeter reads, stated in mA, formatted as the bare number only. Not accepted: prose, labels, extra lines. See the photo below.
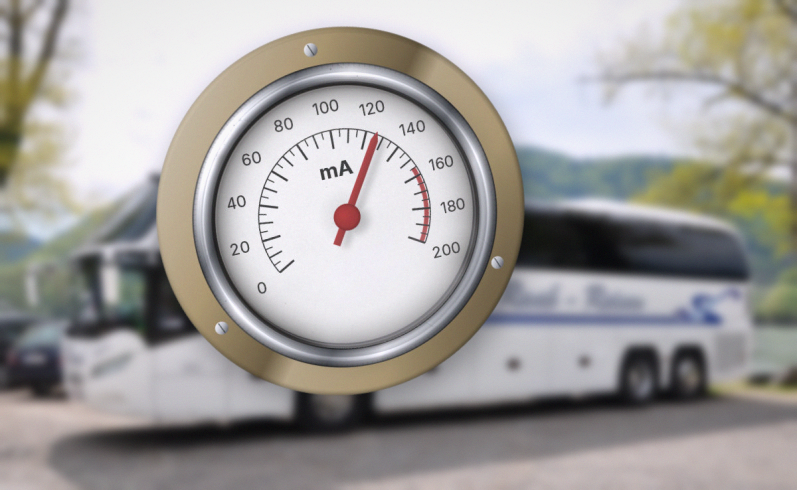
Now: 125
